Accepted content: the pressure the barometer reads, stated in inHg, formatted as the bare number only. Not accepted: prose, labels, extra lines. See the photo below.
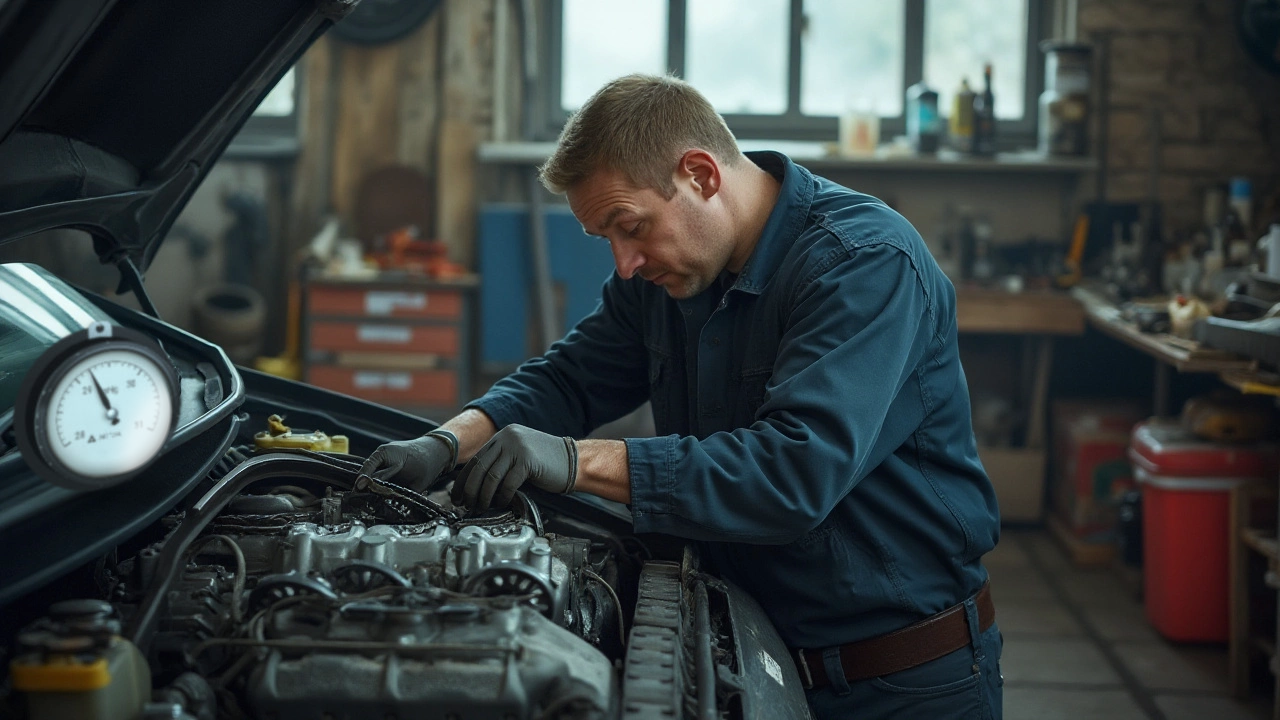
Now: 29.2
